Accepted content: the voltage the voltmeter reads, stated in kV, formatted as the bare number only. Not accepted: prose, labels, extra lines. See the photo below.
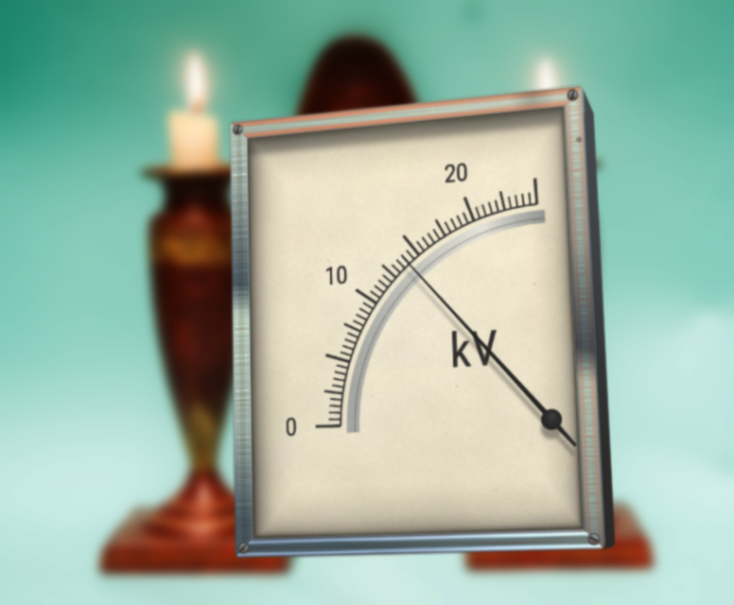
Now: 14
